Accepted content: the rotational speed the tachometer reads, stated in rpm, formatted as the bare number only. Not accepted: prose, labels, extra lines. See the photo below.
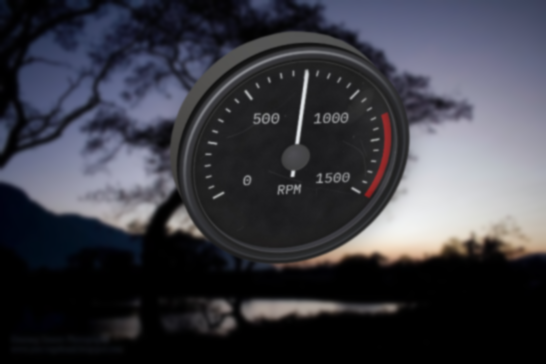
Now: 750
